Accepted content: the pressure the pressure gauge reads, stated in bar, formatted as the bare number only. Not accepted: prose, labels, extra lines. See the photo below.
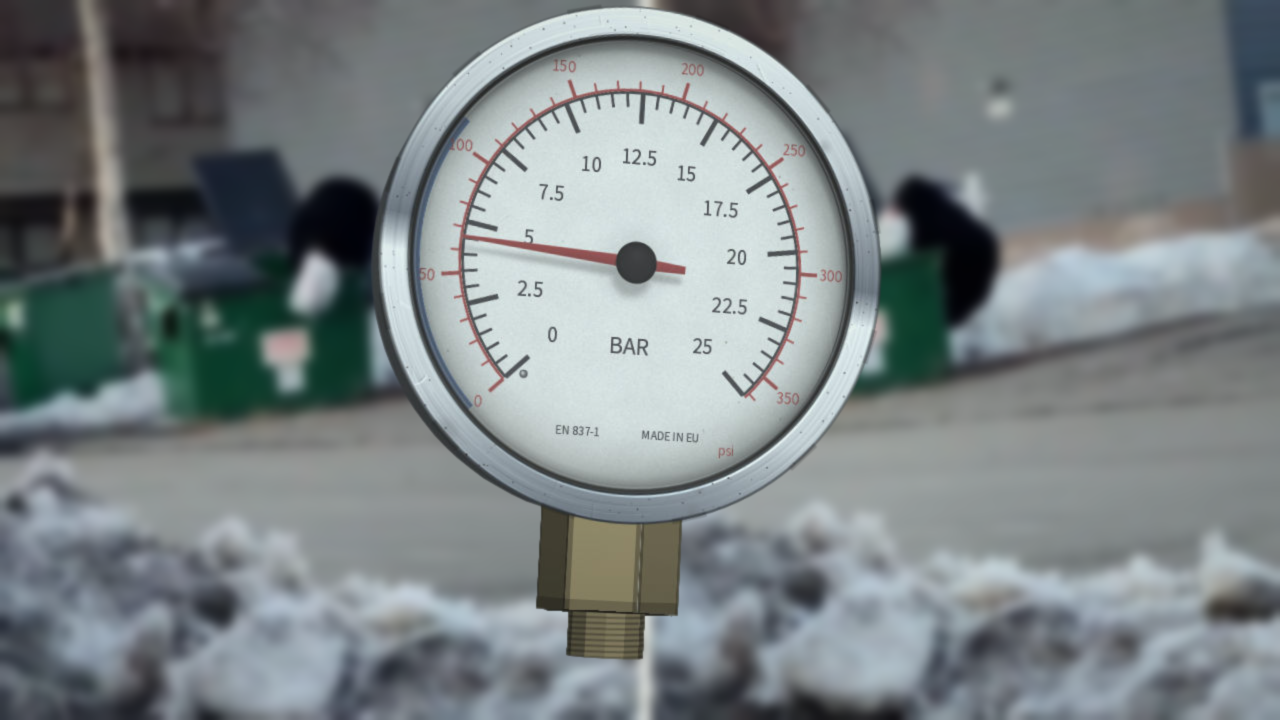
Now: 4.5
